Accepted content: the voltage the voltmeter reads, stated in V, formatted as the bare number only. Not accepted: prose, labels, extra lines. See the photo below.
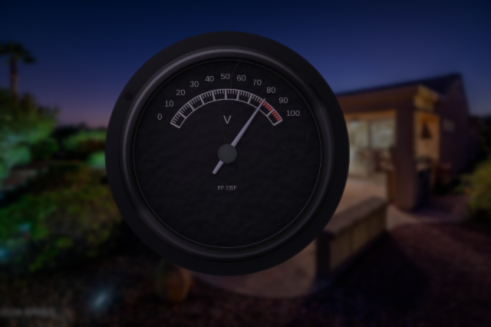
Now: 80
